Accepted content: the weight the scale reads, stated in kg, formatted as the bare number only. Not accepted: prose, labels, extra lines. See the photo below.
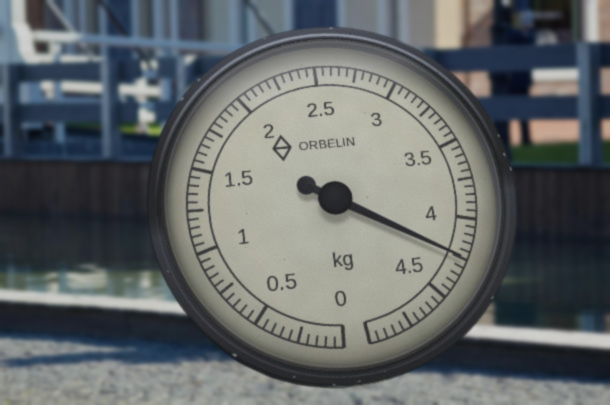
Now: 4.25
